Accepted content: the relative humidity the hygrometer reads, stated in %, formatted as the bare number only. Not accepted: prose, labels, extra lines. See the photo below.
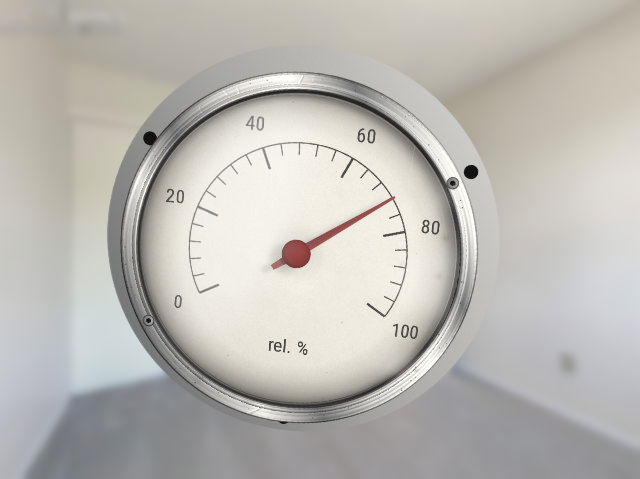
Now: 72
